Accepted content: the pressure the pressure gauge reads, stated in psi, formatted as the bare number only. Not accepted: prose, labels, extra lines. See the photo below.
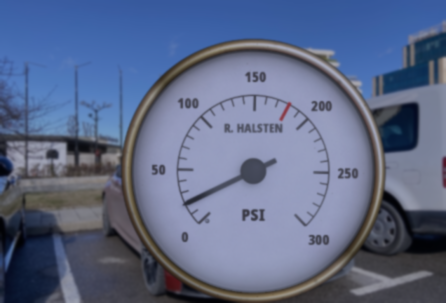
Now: 20
